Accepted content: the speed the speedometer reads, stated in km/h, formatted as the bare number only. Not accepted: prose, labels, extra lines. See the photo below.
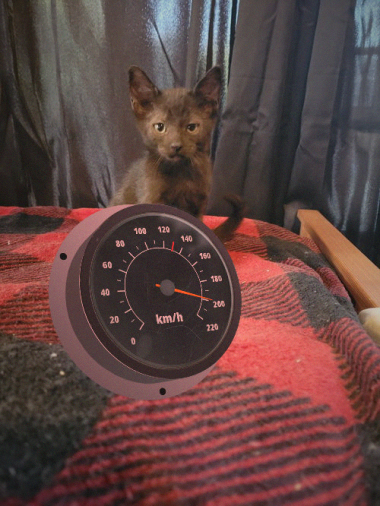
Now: 200
